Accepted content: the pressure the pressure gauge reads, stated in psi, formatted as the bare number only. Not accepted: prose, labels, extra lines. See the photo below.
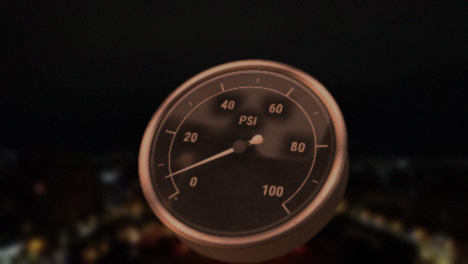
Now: 5
